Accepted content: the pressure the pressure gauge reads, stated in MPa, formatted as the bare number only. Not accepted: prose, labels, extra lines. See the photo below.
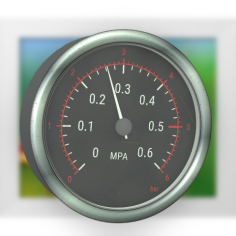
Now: 0.26
